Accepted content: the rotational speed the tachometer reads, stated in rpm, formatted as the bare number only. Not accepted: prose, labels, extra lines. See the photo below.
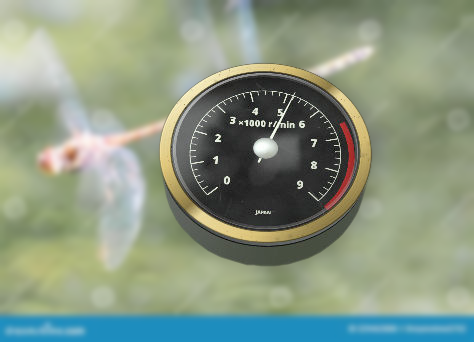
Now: 5200
